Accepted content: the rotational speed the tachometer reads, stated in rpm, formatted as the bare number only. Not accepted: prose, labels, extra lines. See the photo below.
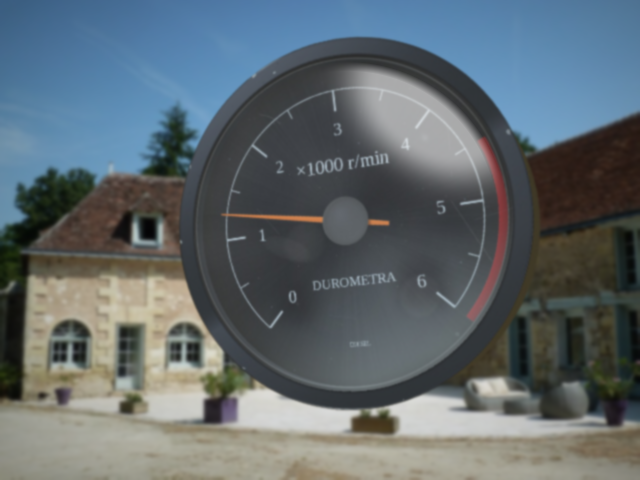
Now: 1250
